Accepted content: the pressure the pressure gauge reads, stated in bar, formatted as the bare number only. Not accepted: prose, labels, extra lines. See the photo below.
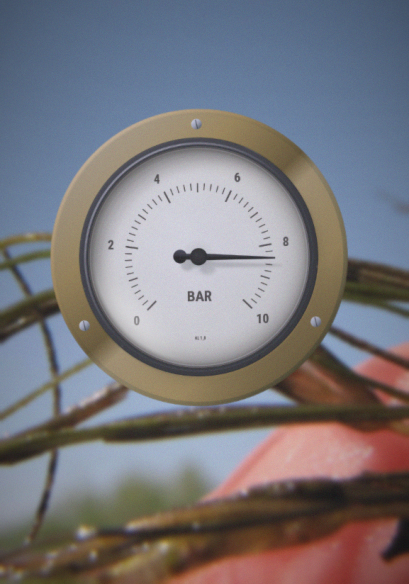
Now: 8.4
